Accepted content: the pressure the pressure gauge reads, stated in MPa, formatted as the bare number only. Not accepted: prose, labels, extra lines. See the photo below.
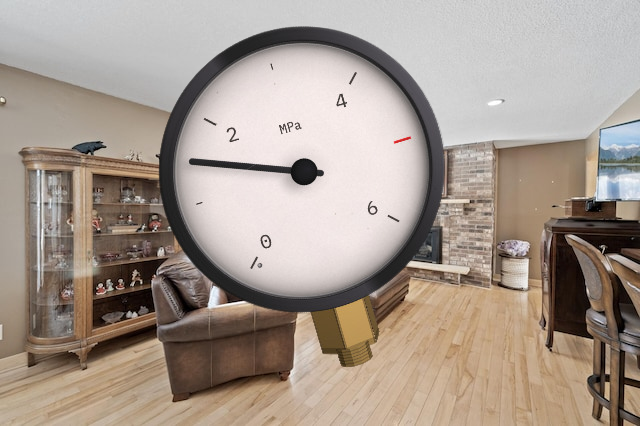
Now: 1.5
